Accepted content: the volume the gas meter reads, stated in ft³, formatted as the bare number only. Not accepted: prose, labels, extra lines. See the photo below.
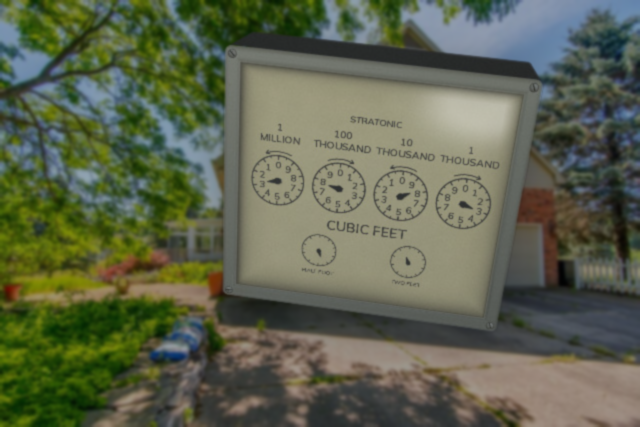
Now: 278300
